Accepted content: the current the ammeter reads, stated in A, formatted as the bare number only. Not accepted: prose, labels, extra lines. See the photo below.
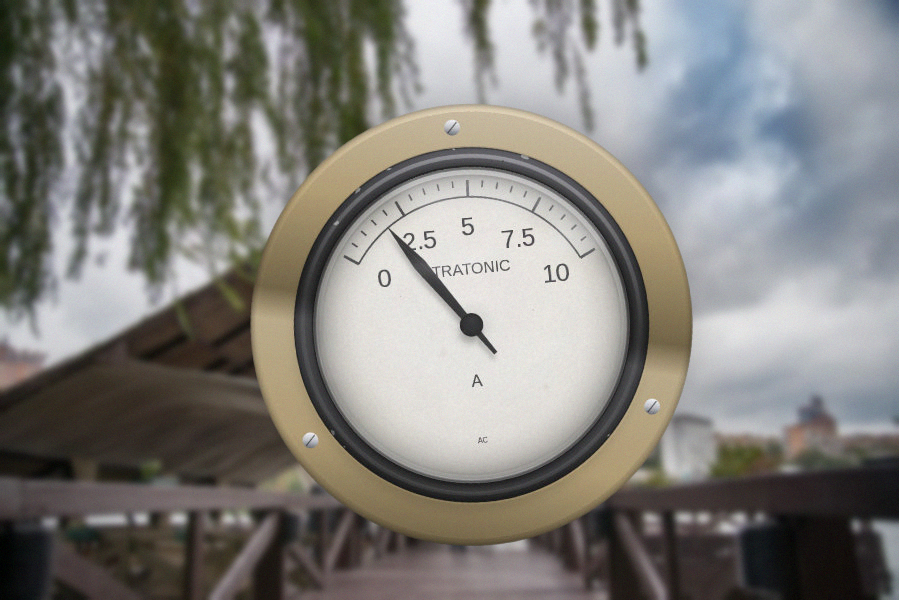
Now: 1.75
